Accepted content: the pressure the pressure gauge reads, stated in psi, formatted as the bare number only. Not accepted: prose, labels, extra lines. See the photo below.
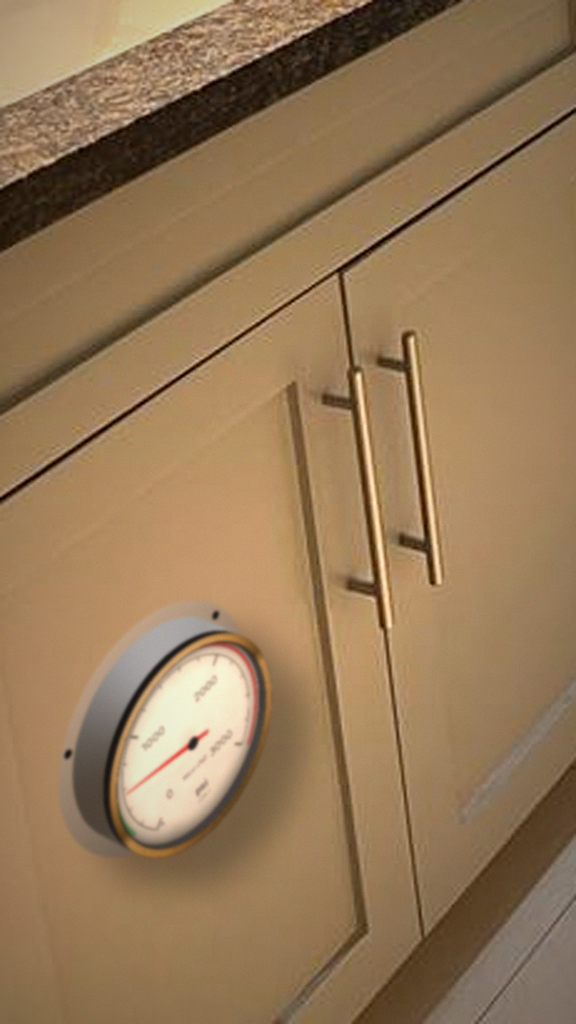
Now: 600
